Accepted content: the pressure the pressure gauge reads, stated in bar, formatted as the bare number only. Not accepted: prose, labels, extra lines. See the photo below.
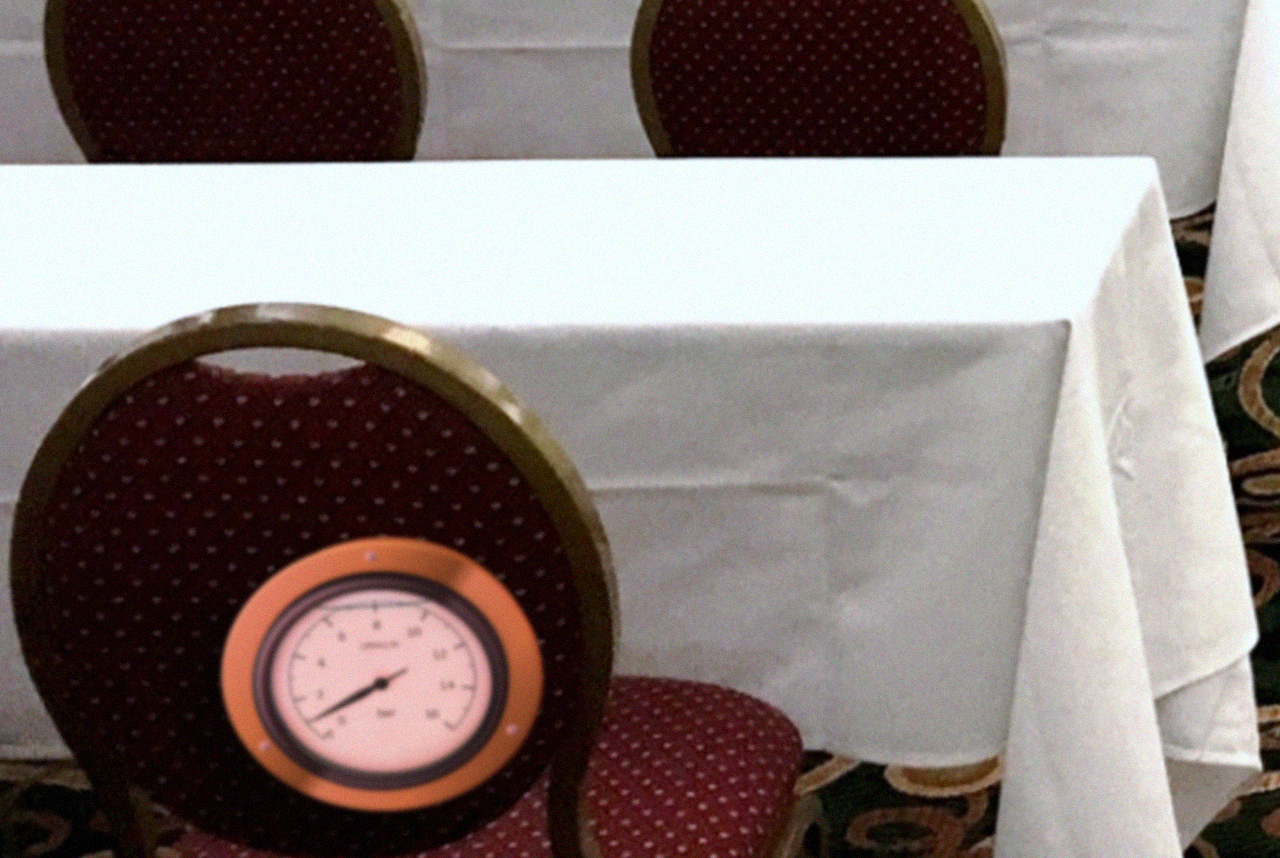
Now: 1
